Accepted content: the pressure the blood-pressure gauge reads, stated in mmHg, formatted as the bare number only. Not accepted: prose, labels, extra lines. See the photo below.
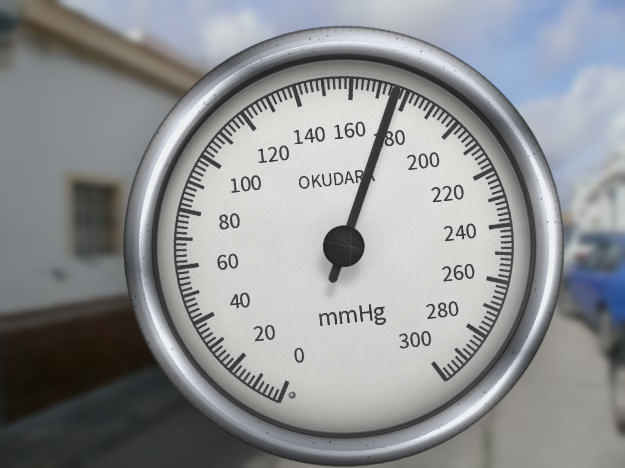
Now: 176
